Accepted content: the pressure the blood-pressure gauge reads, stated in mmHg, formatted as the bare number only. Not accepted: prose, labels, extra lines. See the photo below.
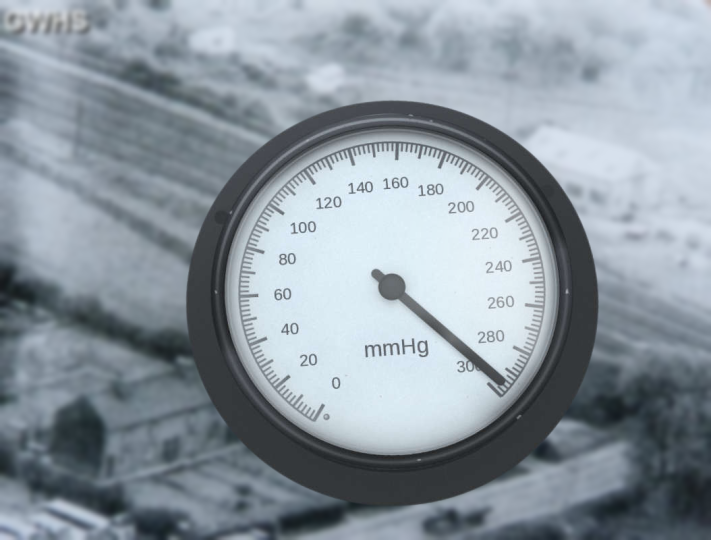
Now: 296
